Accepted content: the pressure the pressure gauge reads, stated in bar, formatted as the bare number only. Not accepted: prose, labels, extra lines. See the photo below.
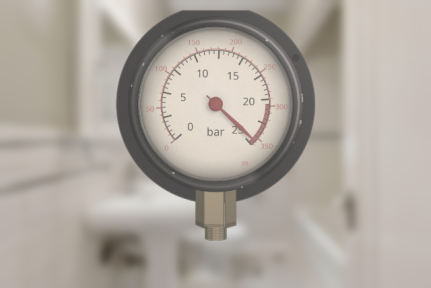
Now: 24.5
